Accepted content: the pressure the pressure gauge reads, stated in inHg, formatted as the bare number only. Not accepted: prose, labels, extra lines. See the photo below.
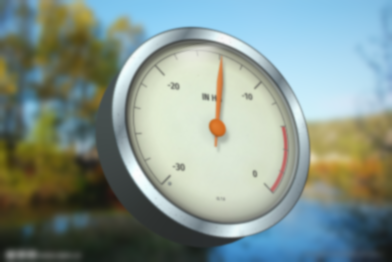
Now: -14
